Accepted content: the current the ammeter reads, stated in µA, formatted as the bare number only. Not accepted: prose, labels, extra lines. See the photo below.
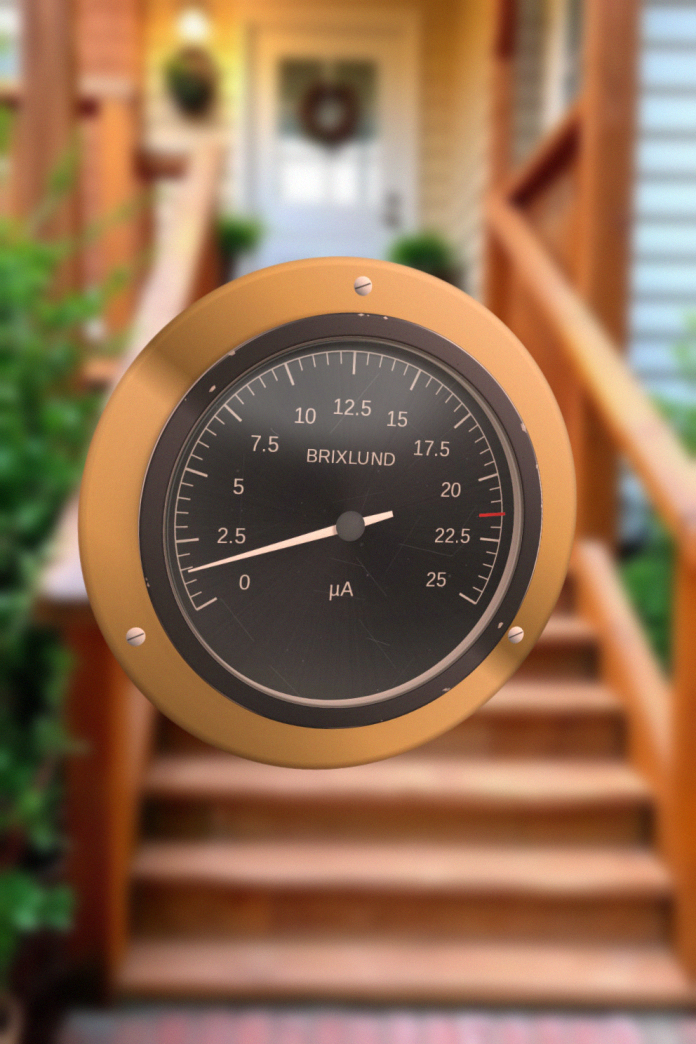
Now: 1.5
